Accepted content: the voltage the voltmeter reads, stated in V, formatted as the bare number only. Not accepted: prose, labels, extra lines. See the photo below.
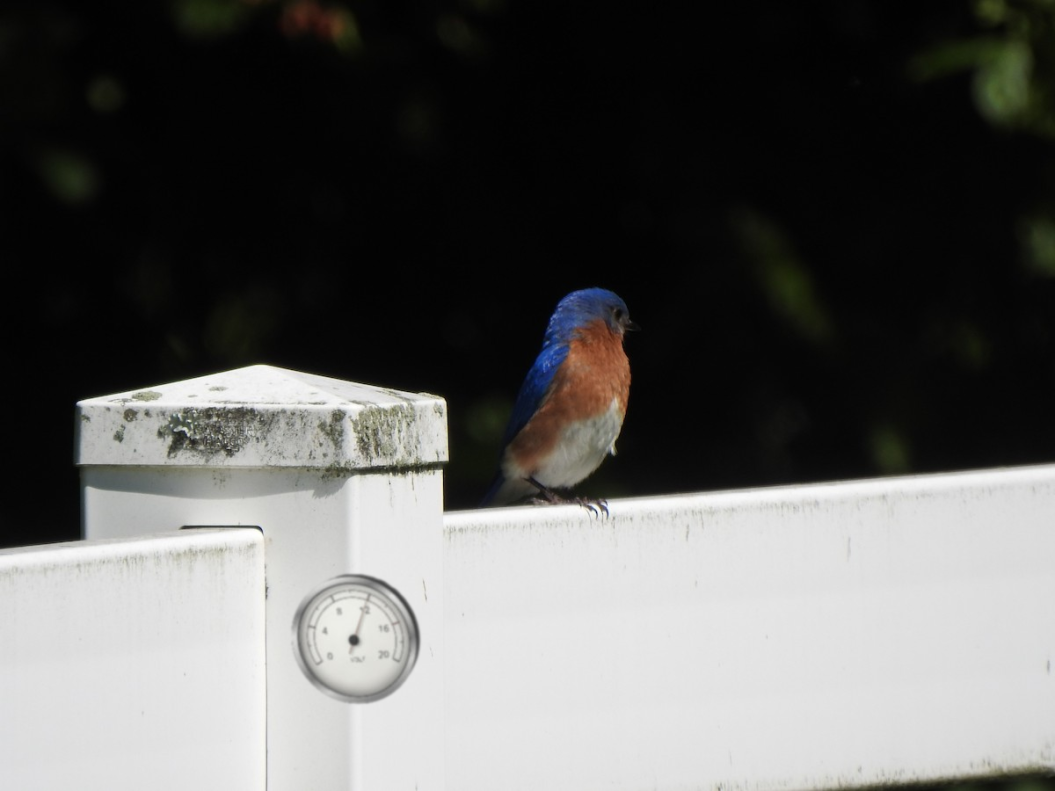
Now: 12
